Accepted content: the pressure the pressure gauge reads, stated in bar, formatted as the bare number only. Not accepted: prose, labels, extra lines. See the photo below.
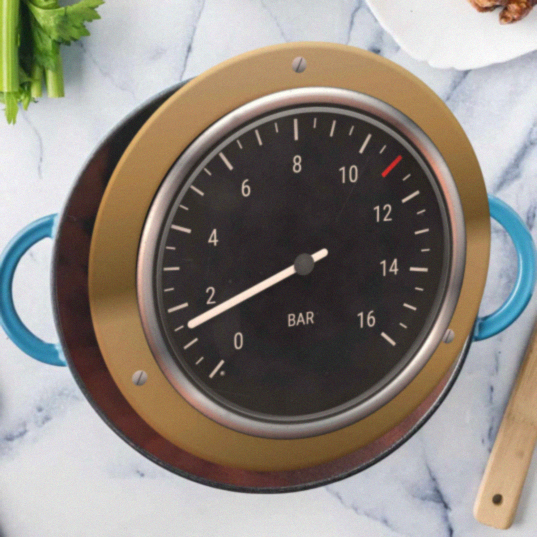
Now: 1.5
